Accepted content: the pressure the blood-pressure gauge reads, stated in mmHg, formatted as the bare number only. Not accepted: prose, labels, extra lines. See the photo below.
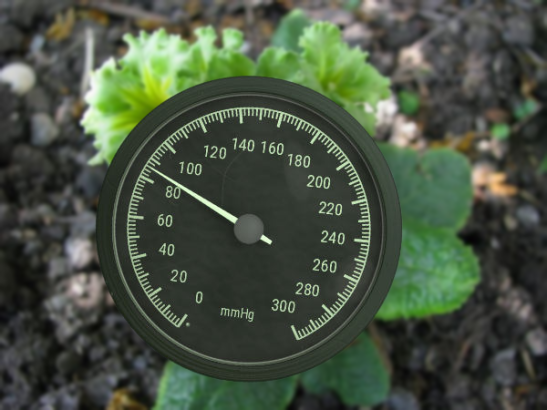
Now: 86
